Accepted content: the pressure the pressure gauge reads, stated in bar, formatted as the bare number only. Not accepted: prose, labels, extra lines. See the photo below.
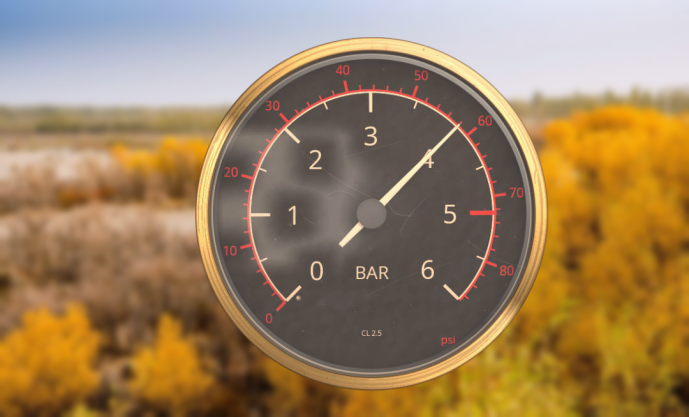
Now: 4
